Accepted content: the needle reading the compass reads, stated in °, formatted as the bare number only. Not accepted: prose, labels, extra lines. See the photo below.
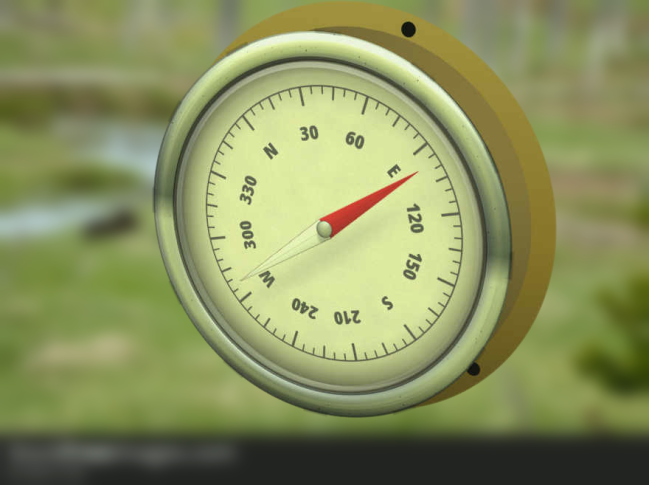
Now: 97.5
